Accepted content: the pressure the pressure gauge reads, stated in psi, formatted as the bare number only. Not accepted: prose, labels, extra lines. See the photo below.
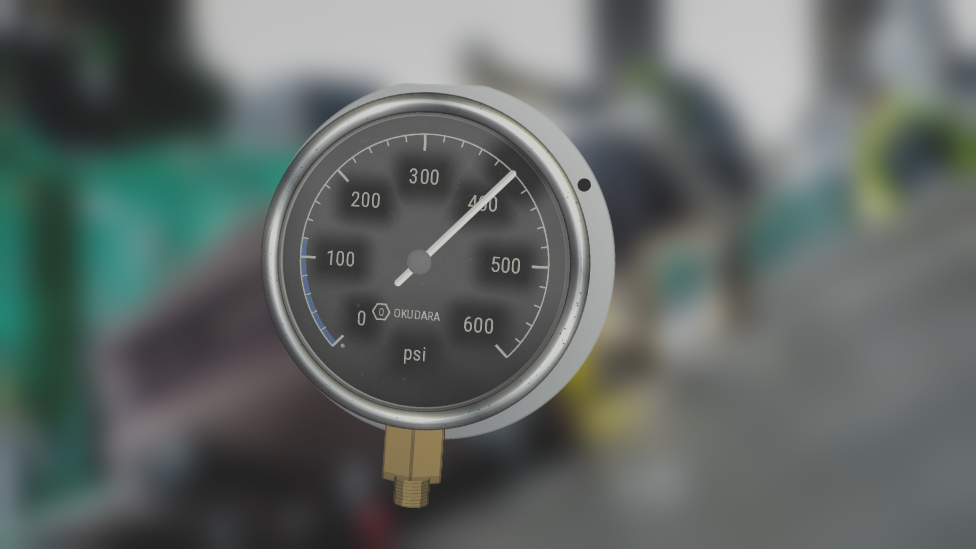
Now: 400
